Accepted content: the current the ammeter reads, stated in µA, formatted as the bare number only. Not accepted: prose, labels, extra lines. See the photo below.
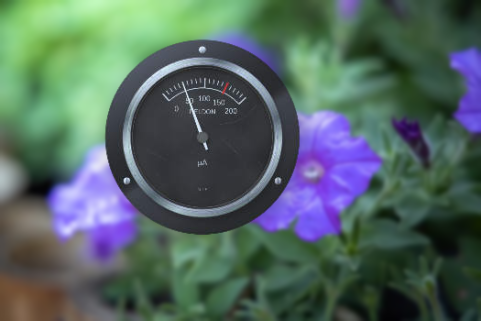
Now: 50
